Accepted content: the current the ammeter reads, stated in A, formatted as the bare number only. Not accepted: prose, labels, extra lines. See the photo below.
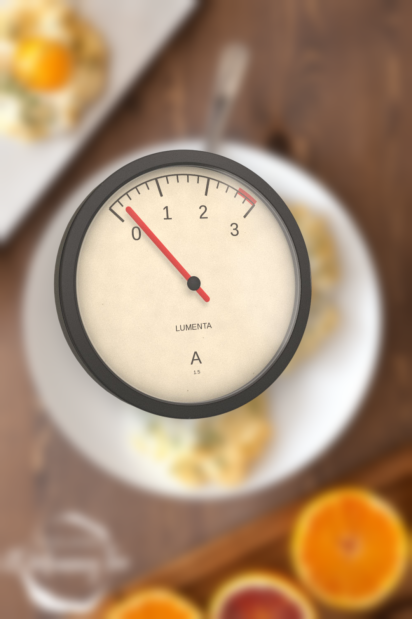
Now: 0.2
